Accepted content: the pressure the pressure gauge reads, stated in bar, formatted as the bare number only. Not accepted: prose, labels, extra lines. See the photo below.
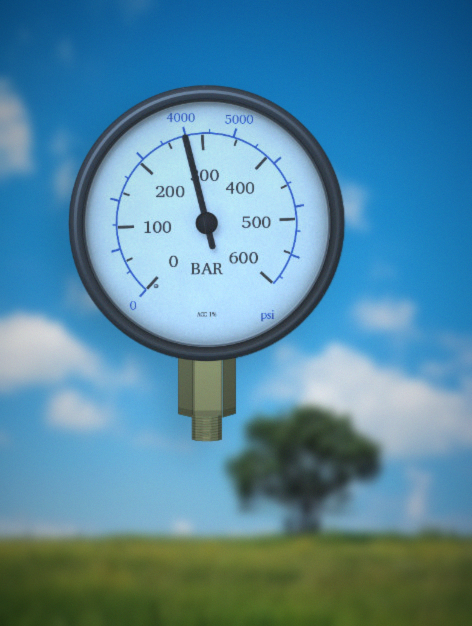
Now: 275
